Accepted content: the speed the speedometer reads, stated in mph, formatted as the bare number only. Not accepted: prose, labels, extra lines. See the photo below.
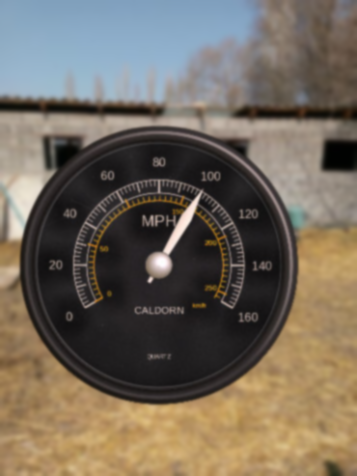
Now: 100
